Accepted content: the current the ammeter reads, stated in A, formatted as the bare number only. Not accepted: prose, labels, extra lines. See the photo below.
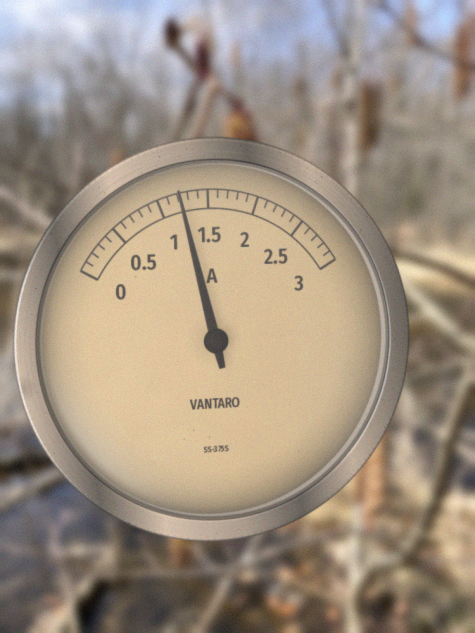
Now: 1.2
